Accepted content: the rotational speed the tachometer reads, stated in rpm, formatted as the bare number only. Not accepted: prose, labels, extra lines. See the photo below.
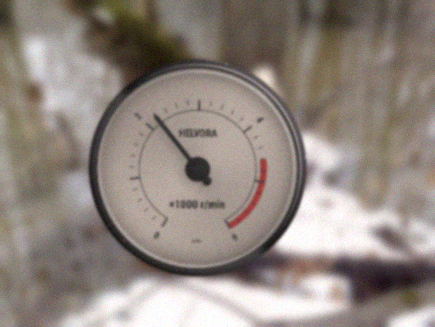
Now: 2200
